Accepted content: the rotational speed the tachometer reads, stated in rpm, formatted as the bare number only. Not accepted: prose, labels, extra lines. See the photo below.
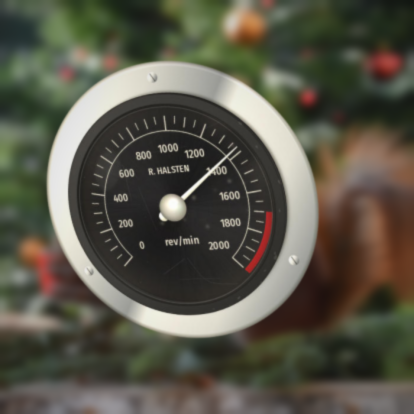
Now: 1375
